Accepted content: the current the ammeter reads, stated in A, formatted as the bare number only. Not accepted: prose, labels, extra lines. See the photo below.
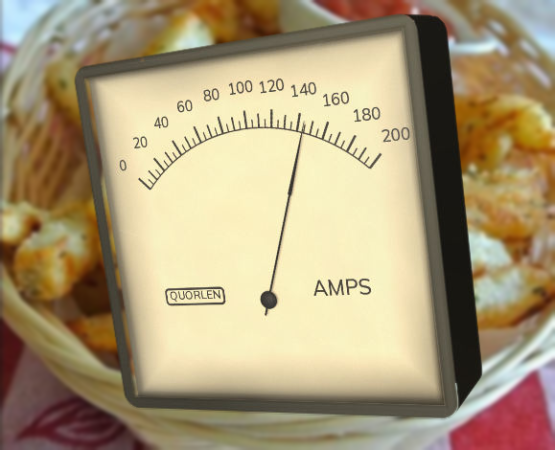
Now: 145
